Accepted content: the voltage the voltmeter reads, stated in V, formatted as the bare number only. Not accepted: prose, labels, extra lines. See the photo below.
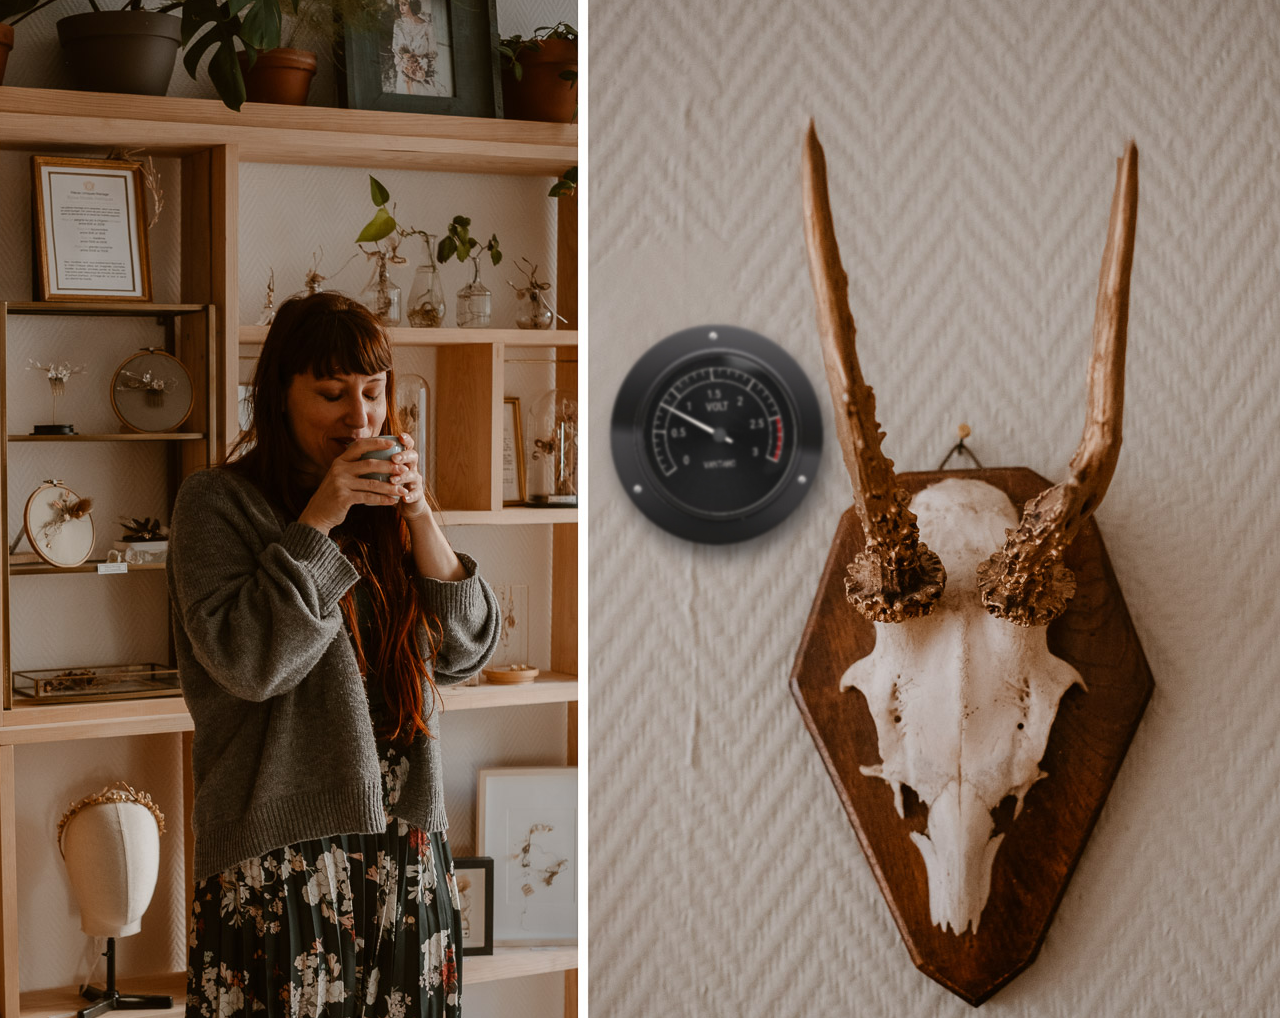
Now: 0.8
